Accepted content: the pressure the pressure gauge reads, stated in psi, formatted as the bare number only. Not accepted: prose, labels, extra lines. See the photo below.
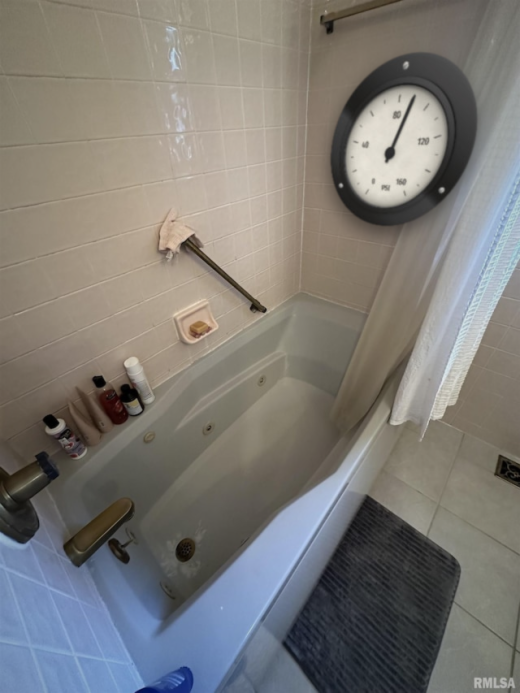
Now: 90
